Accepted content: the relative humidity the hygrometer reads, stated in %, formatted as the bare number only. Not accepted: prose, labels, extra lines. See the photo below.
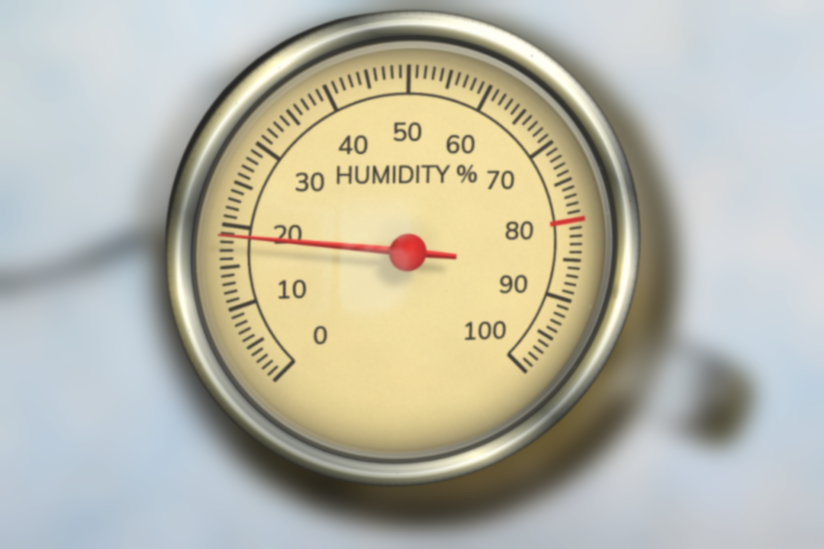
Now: 19
